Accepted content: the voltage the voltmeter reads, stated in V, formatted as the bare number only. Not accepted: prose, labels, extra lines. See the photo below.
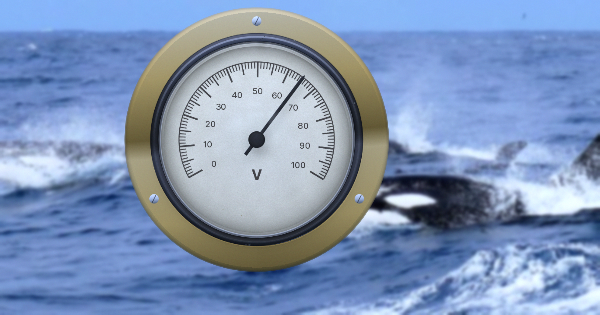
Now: 65
